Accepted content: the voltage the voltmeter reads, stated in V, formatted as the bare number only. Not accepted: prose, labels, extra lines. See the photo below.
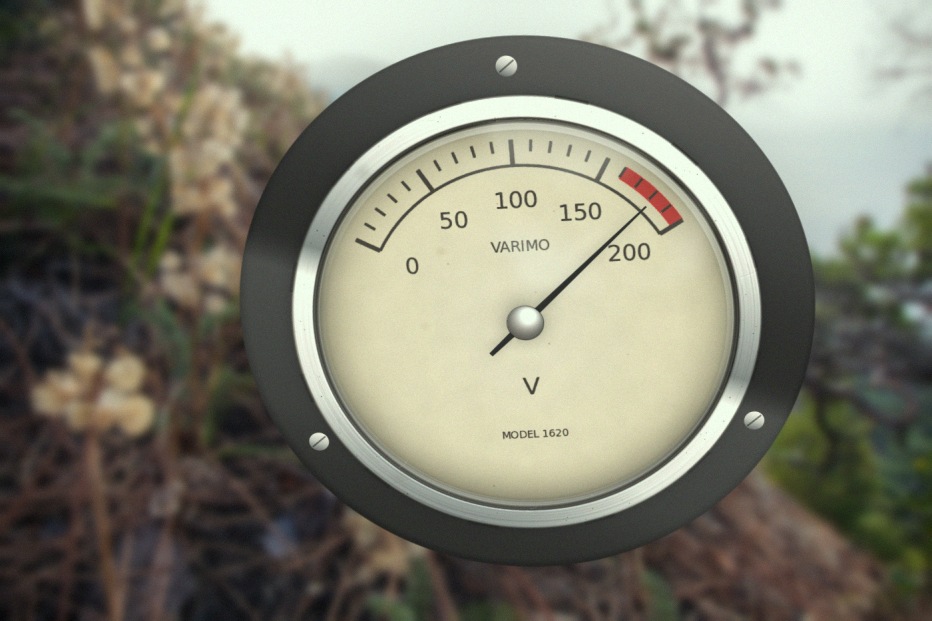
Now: 180
